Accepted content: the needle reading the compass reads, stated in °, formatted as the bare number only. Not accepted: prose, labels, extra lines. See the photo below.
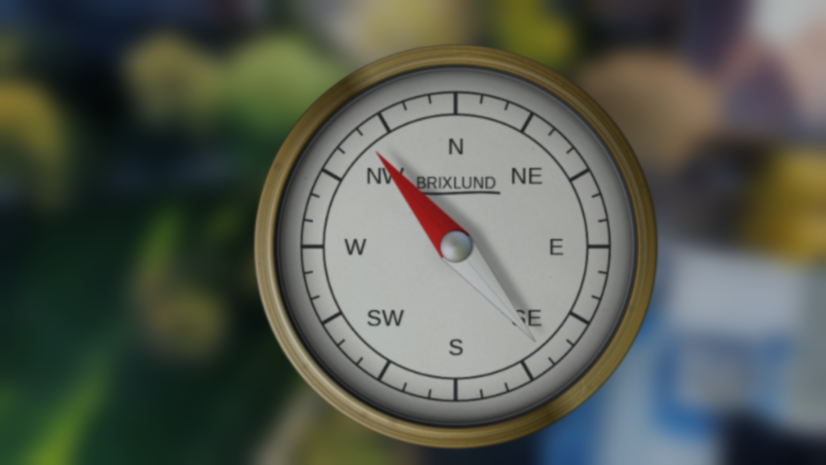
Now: 320
